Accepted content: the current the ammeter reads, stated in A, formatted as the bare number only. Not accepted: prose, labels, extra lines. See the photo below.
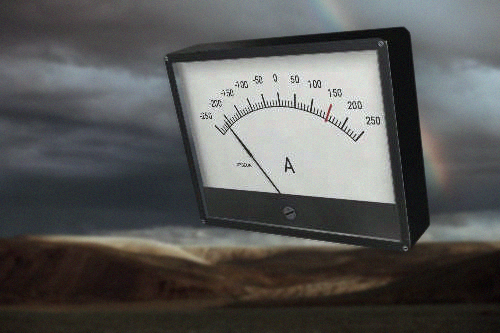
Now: -200
